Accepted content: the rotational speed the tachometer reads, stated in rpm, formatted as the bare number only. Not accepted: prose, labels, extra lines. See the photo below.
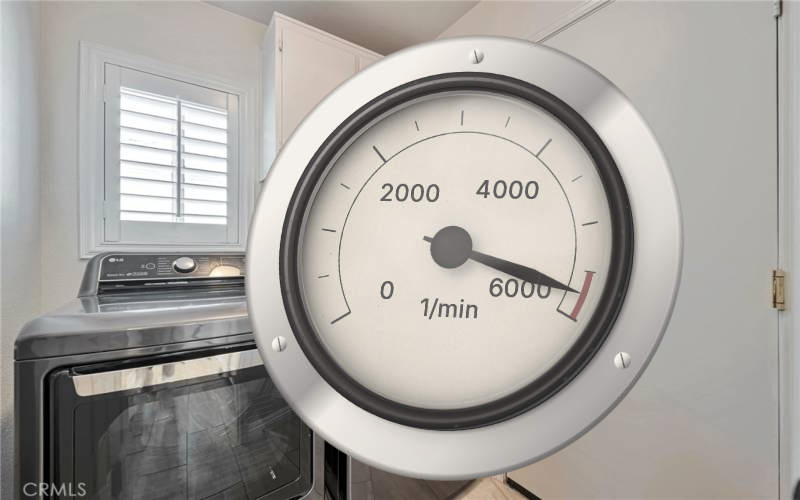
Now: 5750
